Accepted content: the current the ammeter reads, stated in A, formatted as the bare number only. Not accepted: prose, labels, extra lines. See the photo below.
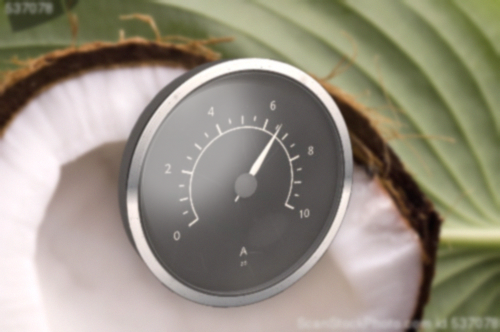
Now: 6.5
